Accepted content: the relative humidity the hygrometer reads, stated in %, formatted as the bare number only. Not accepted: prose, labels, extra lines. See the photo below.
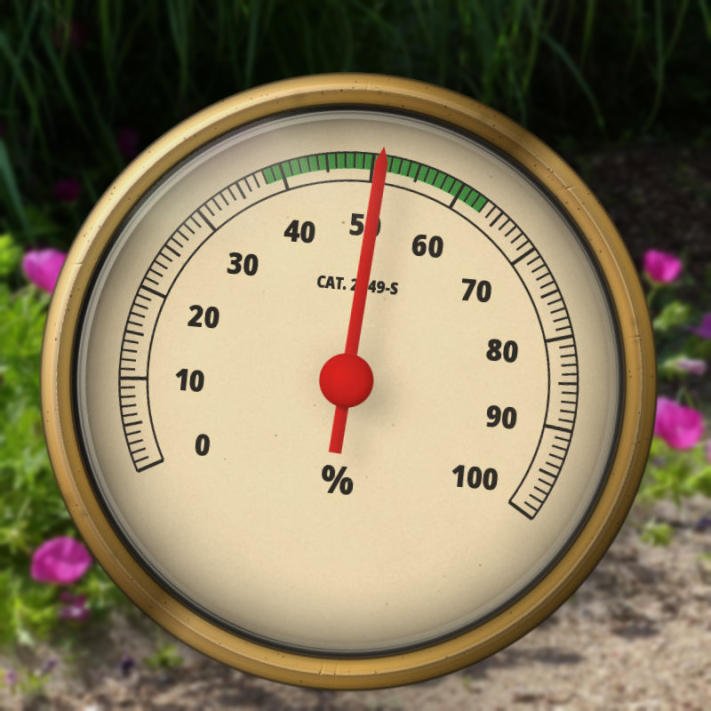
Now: 51
